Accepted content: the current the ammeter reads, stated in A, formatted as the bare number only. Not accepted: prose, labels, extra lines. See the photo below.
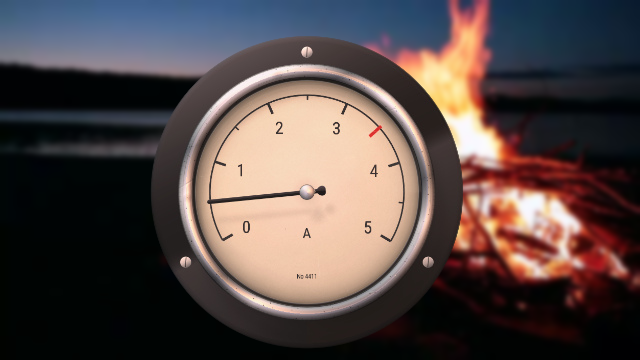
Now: 0.5
